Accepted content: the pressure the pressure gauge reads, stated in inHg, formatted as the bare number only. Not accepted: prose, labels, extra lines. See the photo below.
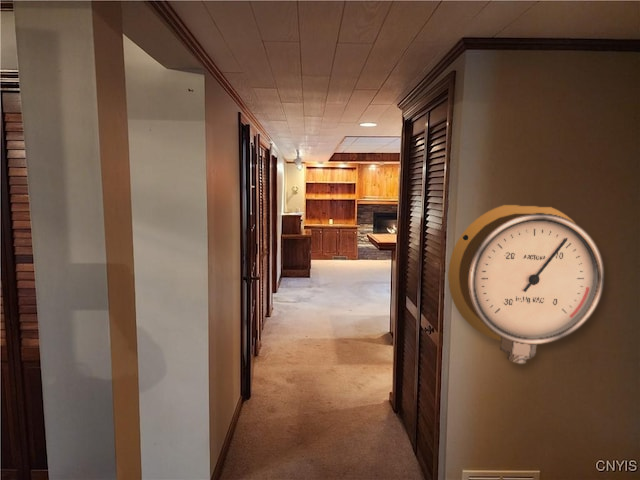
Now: -11
